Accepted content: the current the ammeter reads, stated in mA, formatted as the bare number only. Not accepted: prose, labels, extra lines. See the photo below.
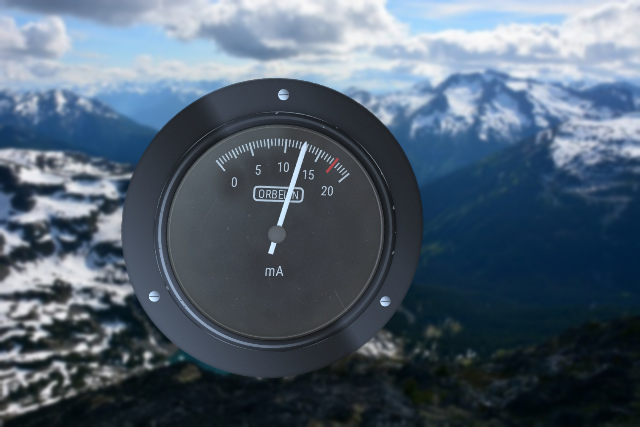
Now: 12.5
